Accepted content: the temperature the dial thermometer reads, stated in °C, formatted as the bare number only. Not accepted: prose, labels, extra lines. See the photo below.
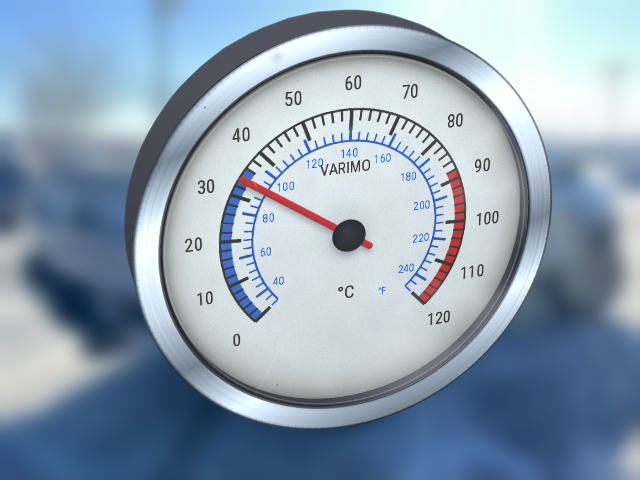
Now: 34
